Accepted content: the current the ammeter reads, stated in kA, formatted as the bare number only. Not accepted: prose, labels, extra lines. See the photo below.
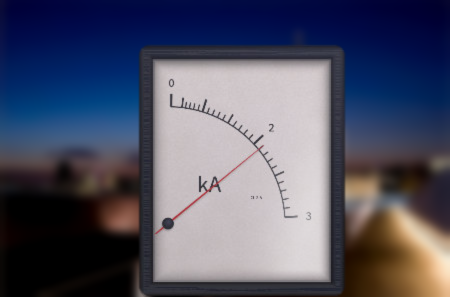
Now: 2.1
